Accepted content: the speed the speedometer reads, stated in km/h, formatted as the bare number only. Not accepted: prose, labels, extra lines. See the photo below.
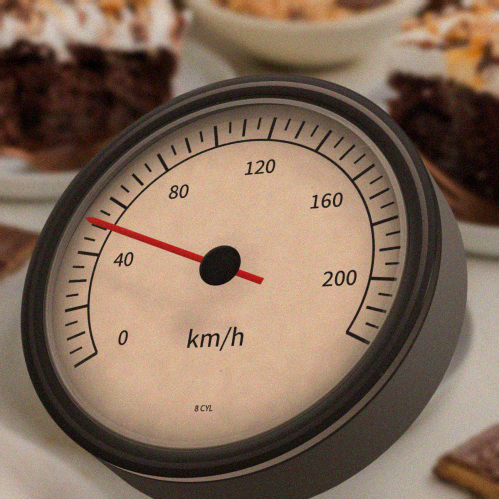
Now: 50
